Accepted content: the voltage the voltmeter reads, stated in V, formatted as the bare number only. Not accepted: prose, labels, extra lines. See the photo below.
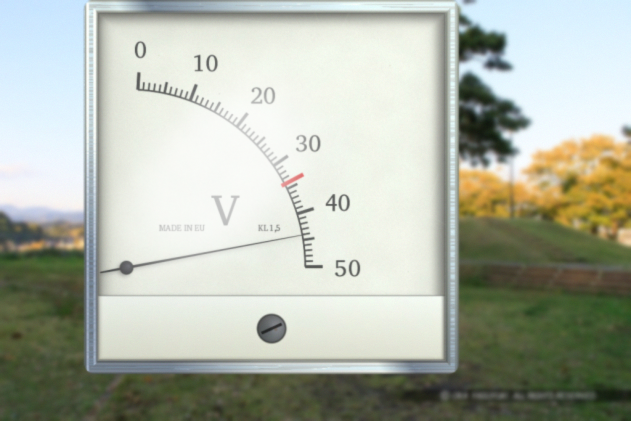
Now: 44
